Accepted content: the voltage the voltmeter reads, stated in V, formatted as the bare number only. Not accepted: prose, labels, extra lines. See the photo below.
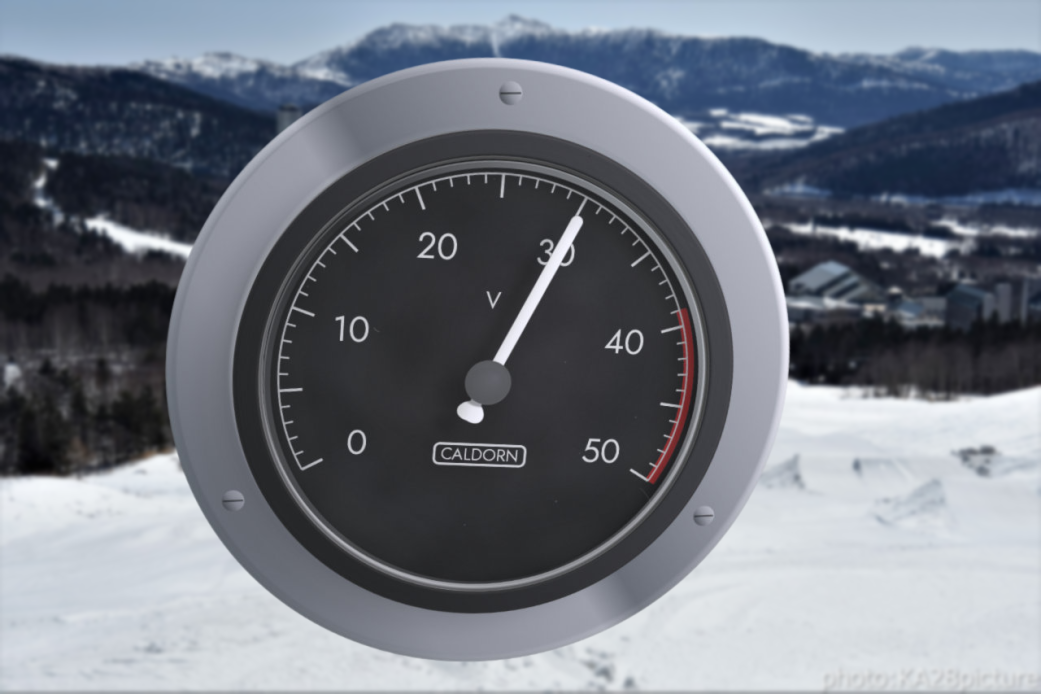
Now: 30
